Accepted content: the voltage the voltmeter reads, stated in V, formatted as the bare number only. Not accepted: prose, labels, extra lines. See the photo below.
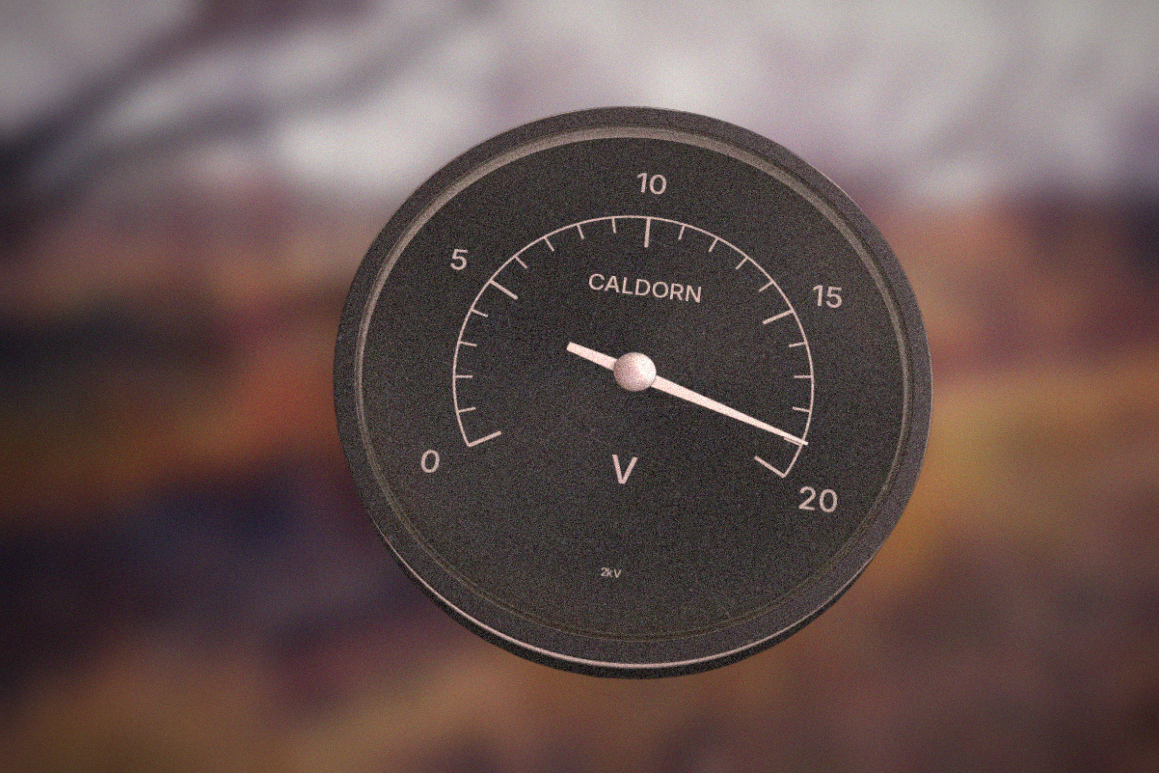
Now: 19
